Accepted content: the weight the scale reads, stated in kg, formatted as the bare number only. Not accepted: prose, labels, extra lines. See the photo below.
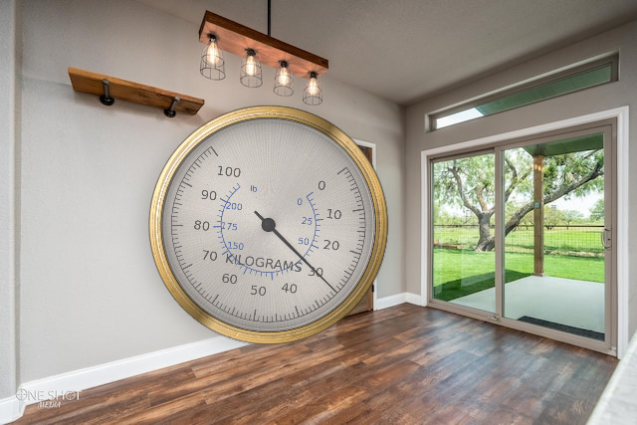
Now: 30
